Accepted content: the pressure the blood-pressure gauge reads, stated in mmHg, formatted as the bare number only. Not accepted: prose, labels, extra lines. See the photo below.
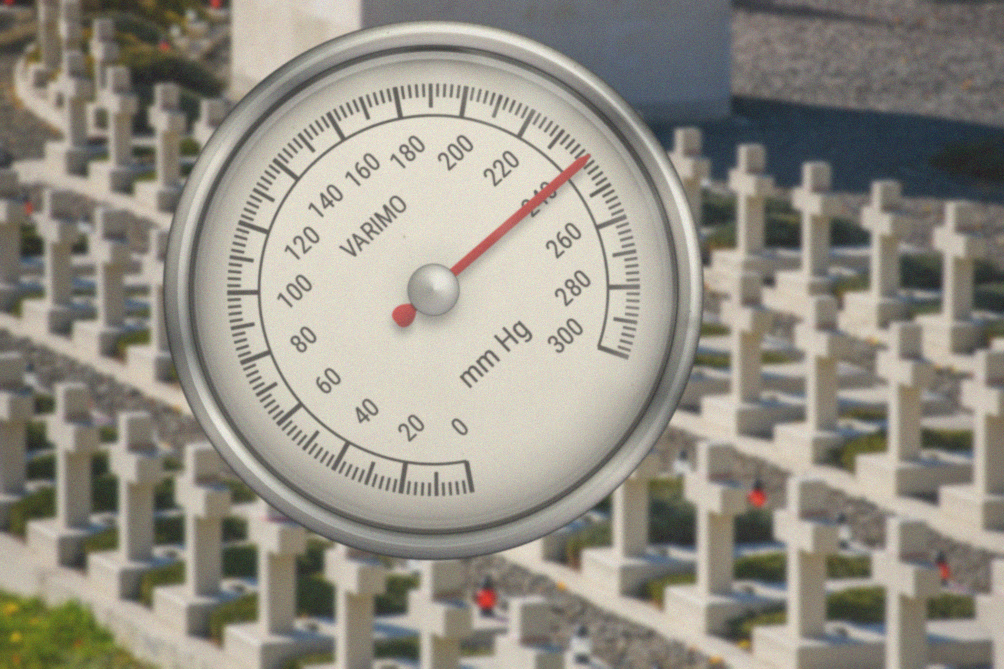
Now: 240
